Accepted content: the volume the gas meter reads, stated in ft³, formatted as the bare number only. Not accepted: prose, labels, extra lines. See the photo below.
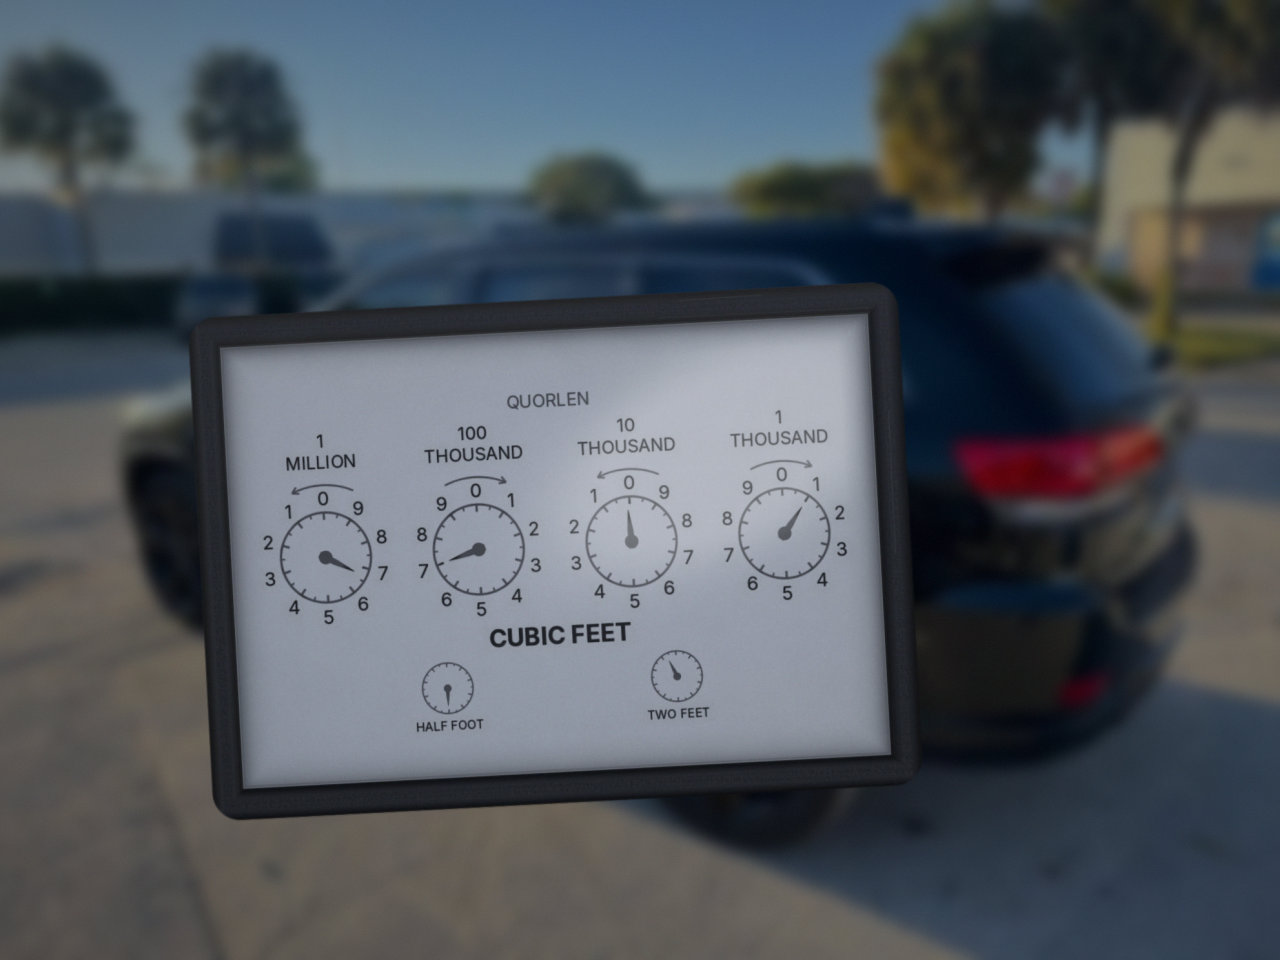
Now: 670100
